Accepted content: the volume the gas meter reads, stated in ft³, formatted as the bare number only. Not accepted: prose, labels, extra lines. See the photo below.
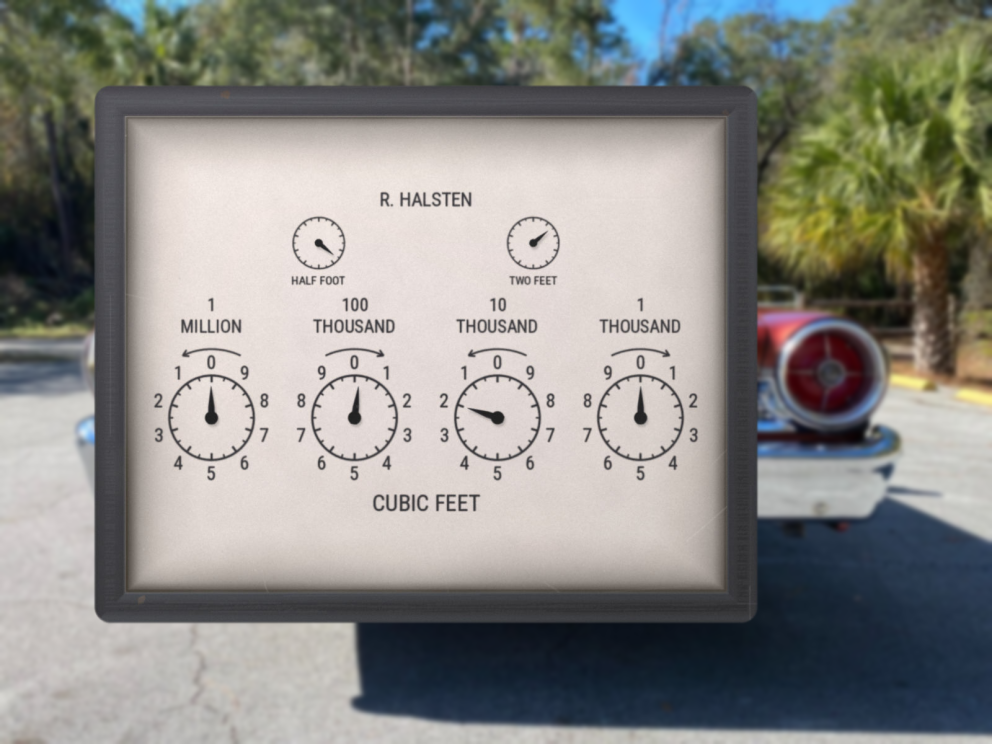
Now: 2000
